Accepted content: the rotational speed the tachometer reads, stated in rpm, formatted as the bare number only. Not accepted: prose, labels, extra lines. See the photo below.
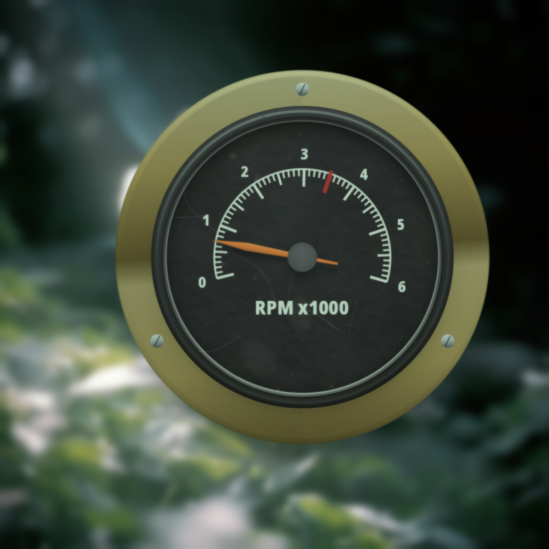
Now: 700
